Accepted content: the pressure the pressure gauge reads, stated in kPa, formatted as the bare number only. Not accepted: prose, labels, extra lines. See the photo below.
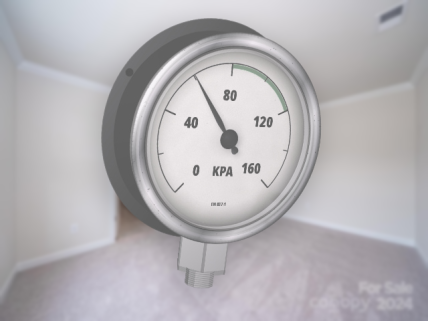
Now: 60
